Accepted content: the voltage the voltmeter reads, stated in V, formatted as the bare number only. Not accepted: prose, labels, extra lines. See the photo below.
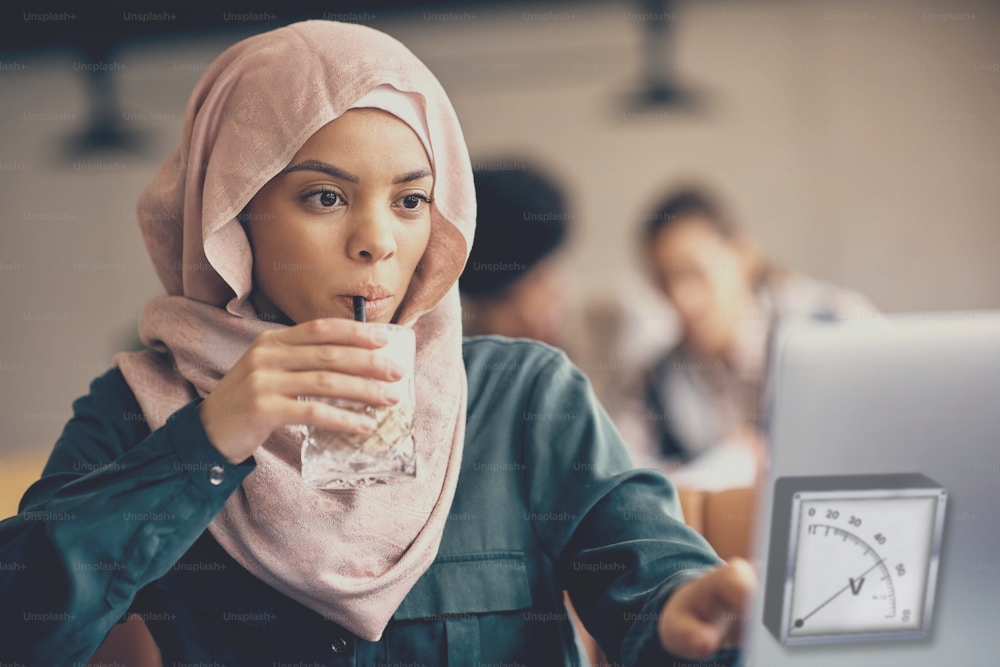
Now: 45
